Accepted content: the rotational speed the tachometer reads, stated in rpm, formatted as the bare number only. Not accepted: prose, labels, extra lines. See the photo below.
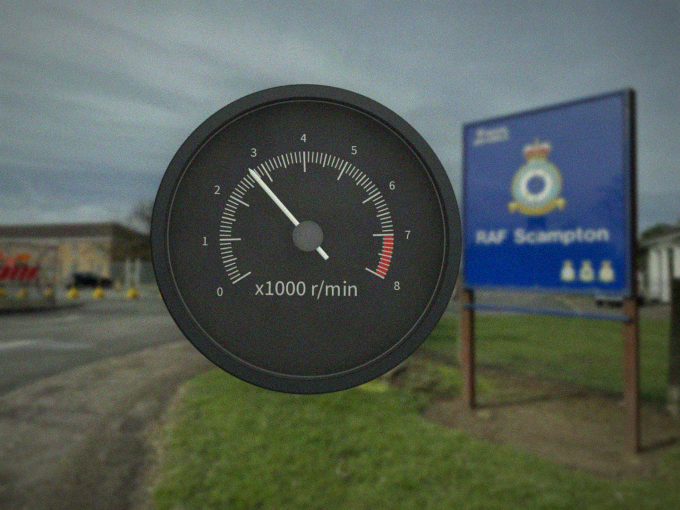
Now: 2700
